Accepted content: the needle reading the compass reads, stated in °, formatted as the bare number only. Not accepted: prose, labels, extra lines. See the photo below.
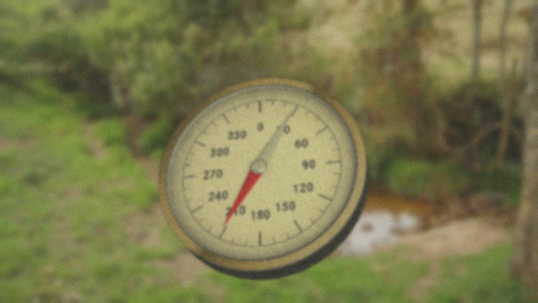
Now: 210
